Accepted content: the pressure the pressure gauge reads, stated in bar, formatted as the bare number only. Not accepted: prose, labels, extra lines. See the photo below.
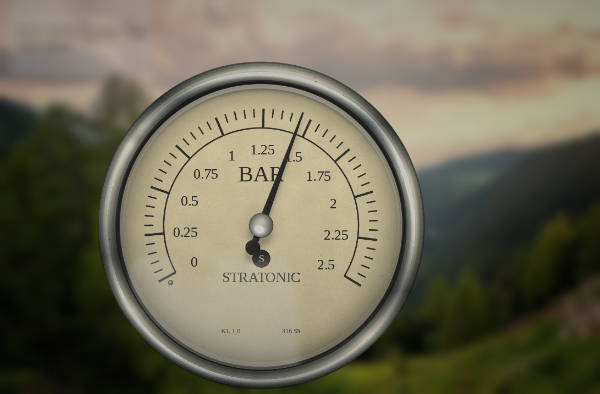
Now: 1.45
